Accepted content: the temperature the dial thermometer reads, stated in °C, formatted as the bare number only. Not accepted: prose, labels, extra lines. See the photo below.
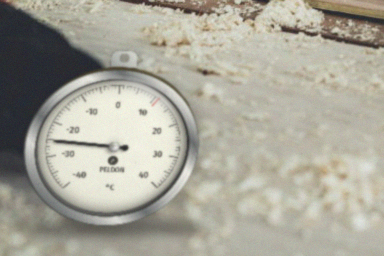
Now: -25
